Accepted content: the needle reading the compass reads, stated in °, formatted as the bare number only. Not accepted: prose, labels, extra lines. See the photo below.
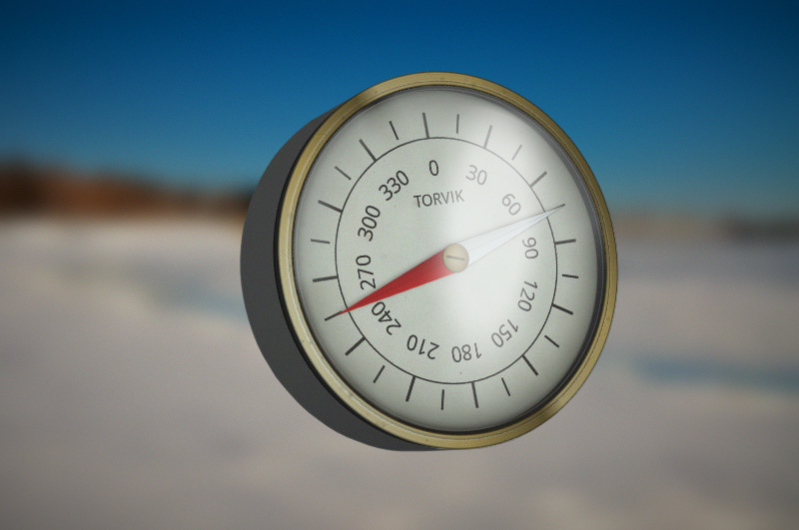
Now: 255
